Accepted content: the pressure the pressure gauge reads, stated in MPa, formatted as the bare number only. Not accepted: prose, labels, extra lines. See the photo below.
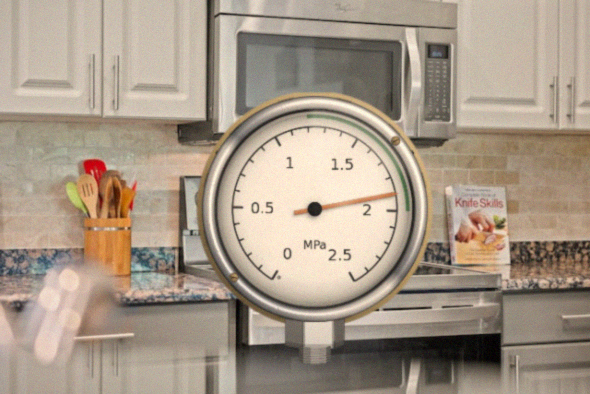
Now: 1.9
